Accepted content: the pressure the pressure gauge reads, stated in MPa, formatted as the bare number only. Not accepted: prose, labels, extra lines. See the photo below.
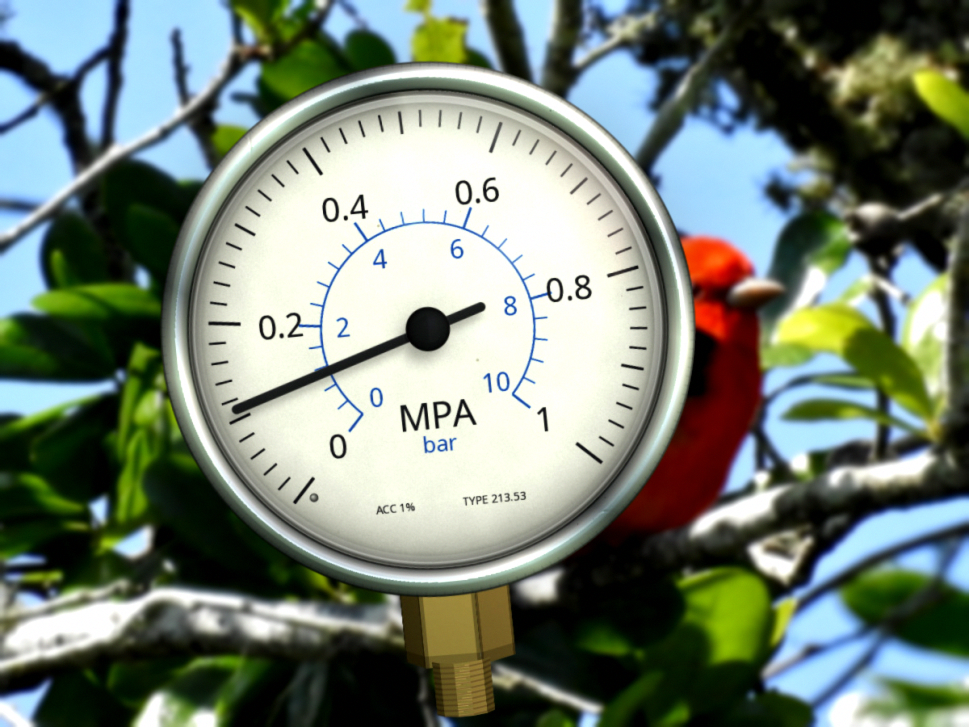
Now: 0.11
